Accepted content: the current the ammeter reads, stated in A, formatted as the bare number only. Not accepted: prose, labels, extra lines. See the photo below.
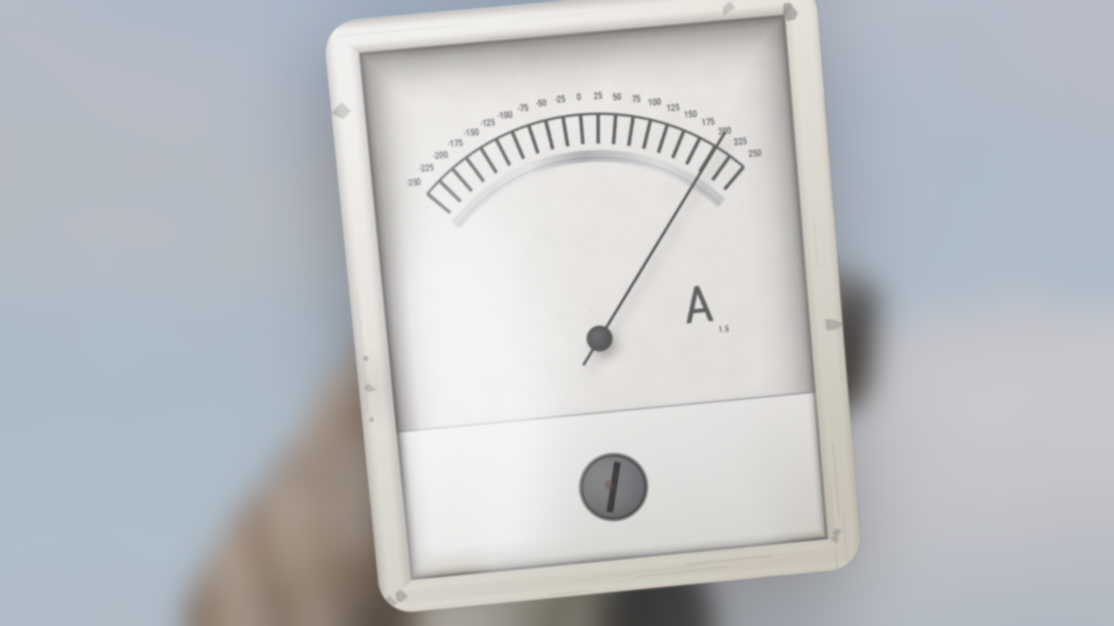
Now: 200
